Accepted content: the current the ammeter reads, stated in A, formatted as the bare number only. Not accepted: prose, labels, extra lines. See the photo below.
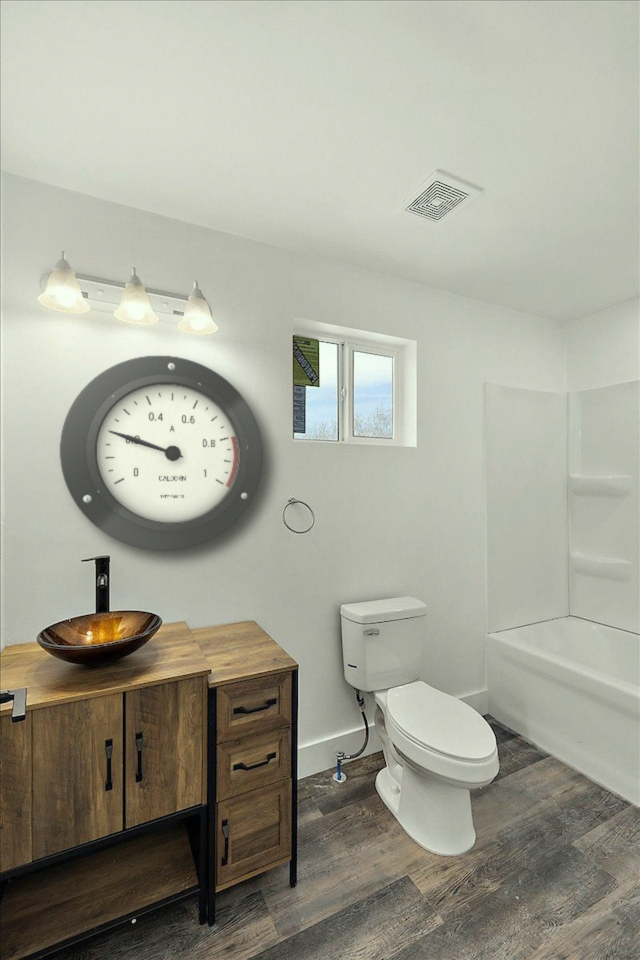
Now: 0.2
